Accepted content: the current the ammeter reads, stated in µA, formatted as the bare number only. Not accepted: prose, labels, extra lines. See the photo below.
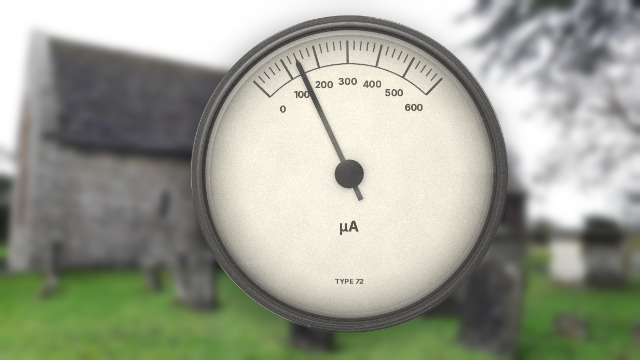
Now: 140
